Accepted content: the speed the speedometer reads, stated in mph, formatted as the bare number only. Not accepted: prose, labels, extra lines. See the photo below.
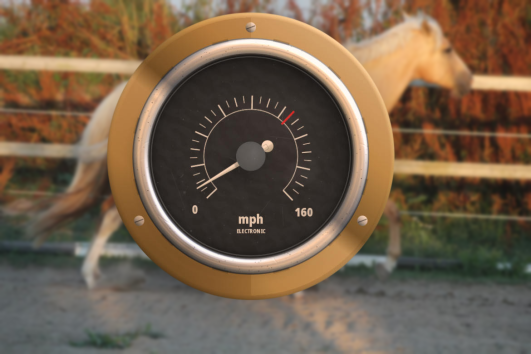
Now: 7.5
